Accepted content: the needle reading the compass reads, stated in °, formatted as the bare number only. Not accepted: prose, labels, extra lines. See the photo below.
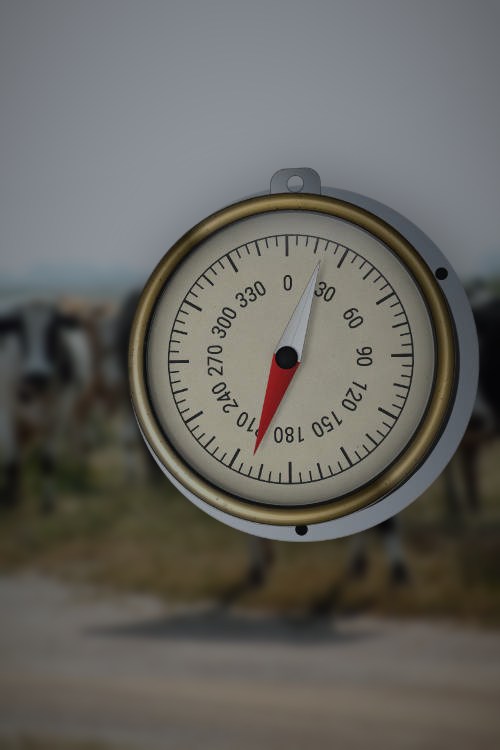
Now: 200
